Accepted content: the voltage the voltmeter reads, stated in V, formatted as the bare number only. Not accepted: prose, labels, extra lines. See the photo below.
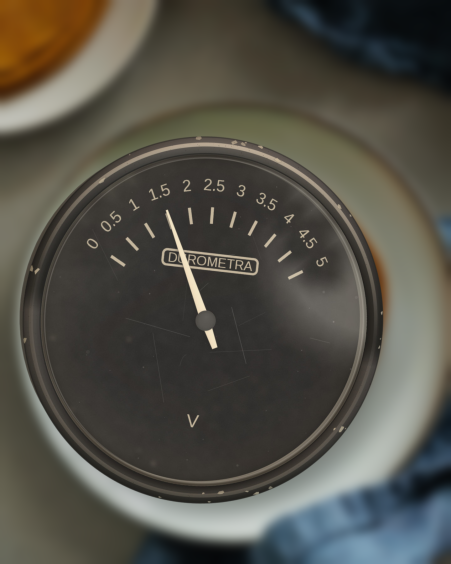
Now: 1.5
